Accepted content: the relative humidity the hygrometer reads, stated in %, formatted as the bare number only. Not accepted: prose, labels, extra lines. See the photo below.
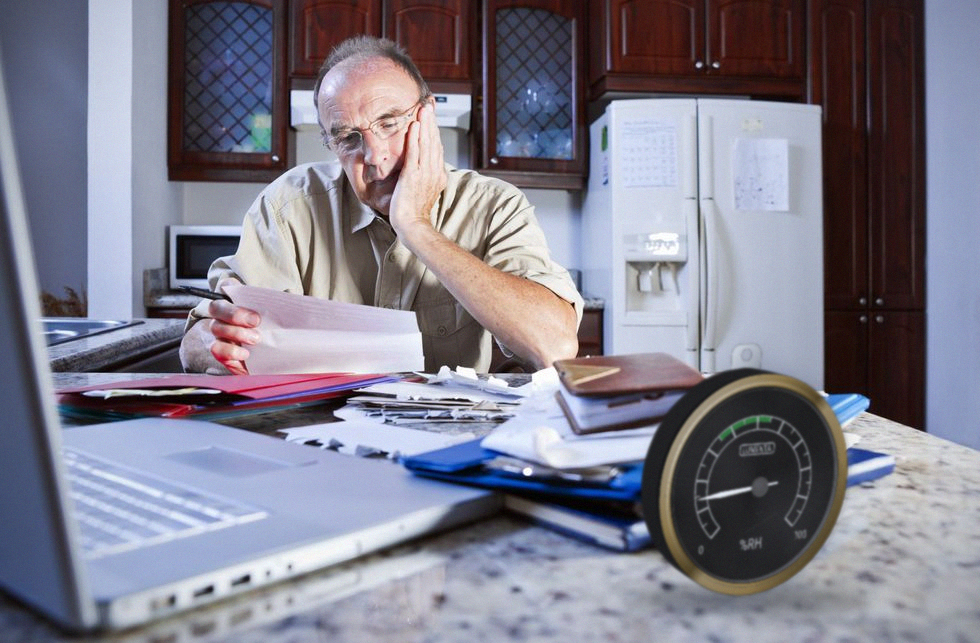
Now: 15
